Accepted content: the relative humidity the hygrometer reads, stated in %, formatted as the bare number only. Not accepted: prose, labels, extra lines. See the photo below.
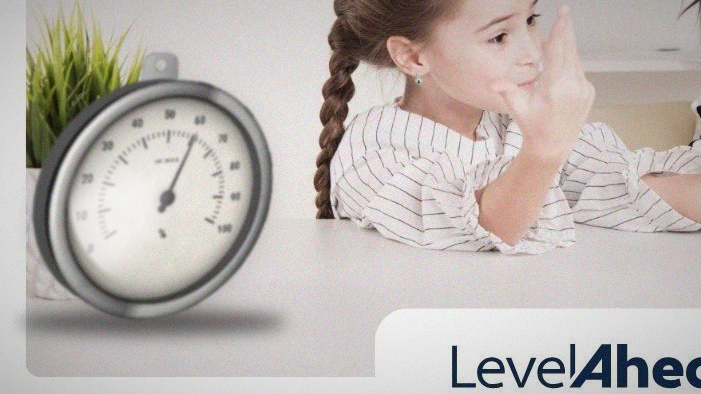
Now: 60
